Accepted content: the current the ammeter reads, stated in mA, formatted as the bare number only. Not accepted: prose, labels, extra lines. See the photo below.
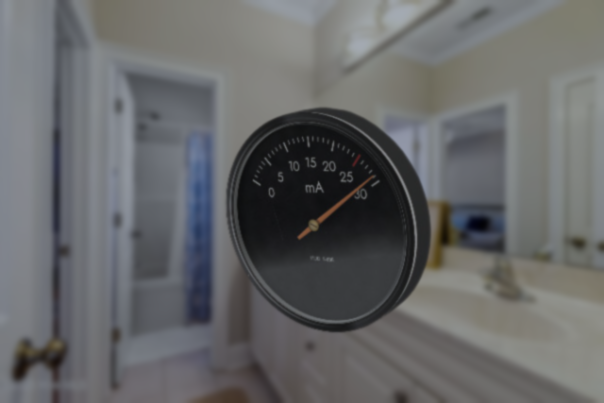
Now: 29
